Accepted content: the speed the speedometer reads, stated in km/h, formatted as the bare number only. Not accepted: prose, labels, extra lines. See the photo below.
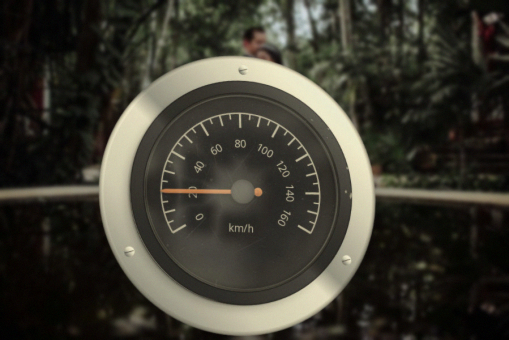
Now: 20
